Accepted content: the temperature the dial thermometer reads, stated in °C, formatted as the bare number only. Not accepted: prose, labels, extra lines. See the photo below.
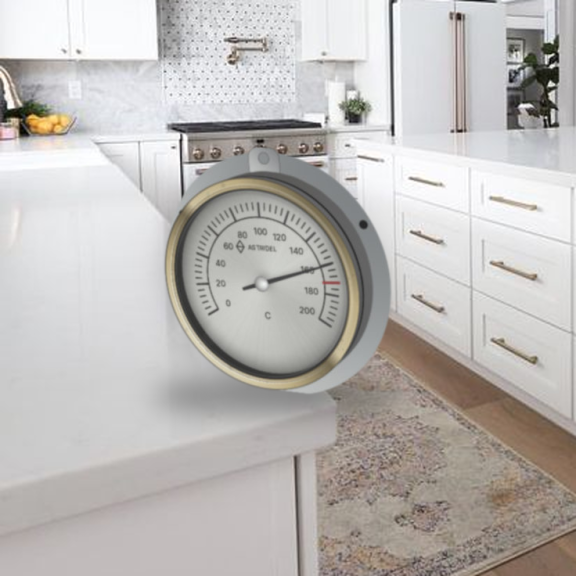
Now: 160
